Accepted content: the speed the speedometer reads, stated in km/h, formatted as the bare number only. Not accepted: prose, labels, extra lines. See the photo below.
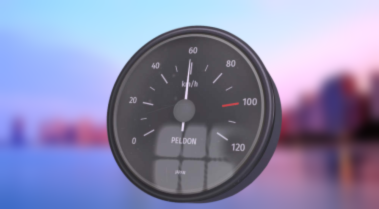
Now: 60
